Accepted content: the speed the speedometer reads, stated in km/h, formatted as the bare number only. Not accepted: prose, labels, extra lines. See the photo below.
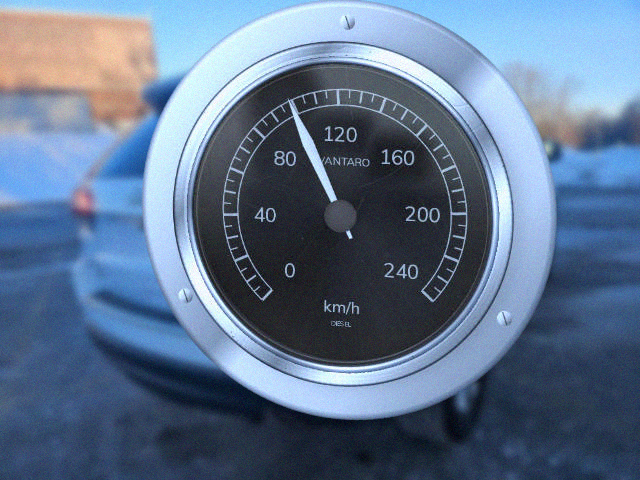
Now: 100
